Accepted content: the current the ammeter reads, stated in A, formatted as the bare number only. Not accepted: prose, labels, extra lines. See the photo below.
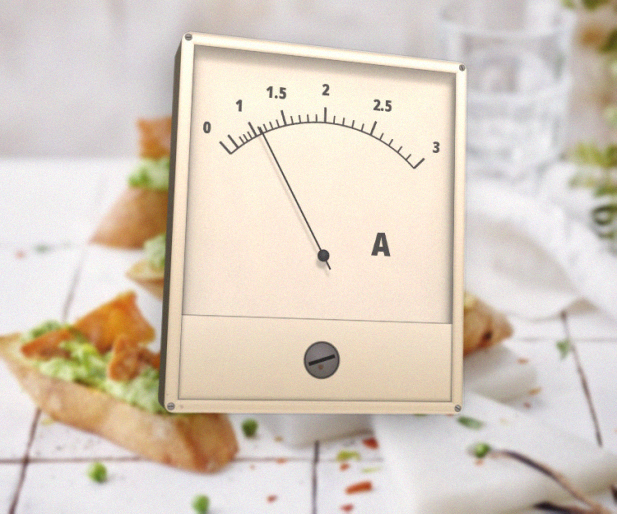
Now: 1.1
